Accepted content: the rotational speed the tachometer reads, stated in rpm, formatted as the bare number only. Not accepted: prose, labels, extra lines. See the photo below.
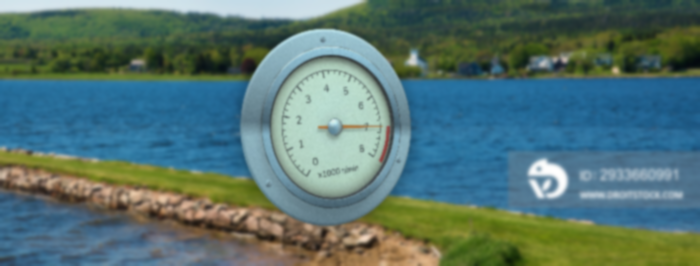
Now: 7000
